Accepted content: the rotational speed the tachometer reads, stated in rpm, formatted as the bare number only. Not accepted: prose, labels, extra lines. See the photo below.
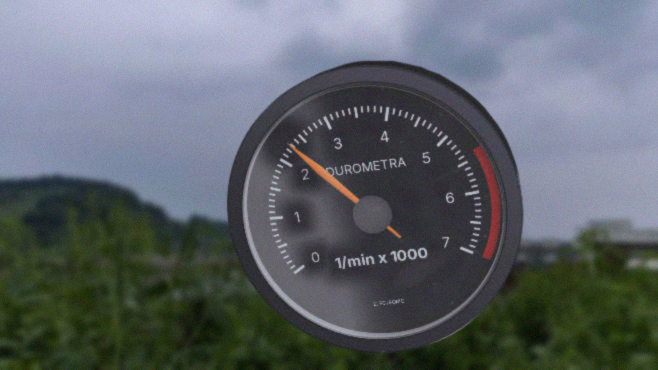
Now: 2300
